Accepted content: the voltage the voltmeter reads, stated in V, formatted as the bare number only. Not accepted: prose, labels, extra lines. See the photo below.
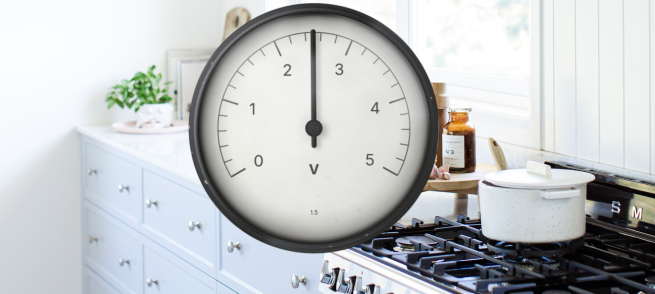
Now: 2.5
